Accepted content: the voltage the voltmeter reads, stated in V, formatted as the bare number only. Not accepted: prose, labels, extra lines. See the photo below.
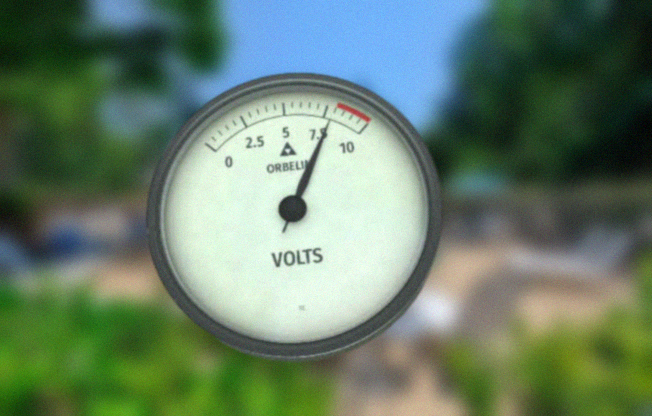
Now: 8
